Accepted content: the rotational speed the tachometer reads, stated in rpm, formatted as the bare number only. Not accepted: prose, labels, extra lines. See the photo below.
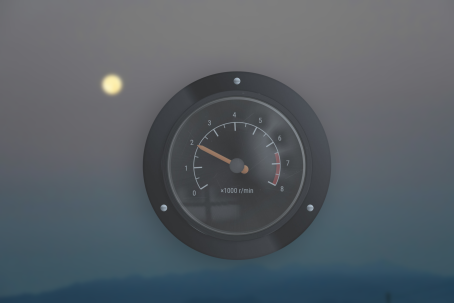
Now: 2000
